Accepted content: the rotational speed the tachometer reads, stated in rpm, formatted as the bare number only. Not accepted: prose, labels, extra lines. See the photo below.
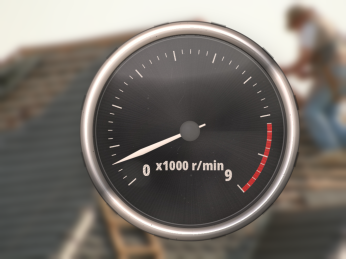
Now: 600
